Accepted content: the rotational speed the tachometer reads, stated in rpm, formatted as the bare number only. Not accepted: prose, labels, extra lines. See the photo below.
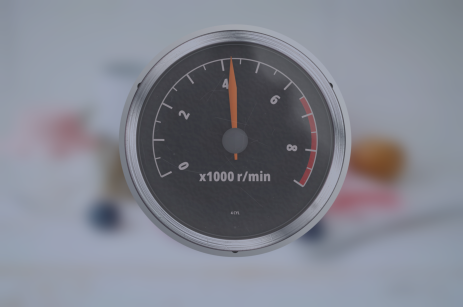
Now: 4250
